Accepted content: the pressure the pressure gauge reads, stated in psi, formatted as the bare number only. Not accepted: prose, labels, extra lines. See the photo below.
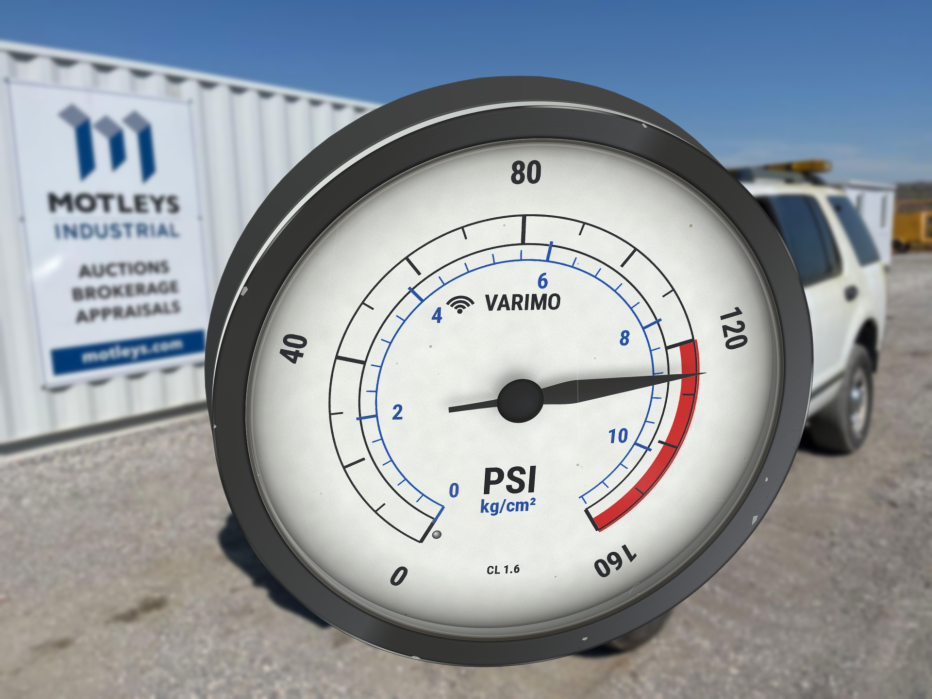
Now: 125
